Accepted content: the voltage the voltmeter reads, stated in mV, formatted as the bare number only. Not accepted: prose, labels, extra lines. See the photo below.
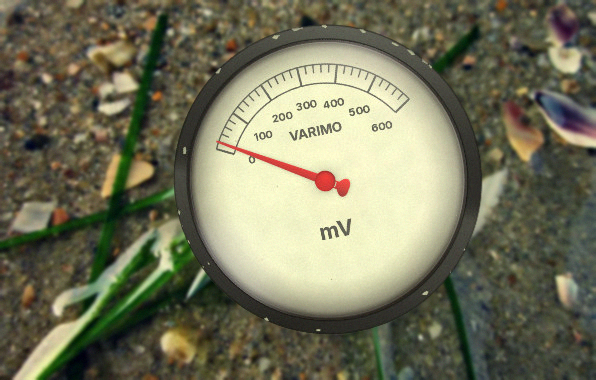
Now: 20
